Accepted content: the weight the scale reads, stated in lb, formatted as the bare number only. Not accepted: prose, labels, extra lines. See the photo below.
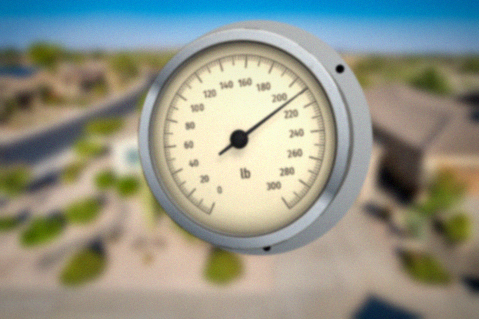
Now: 210
